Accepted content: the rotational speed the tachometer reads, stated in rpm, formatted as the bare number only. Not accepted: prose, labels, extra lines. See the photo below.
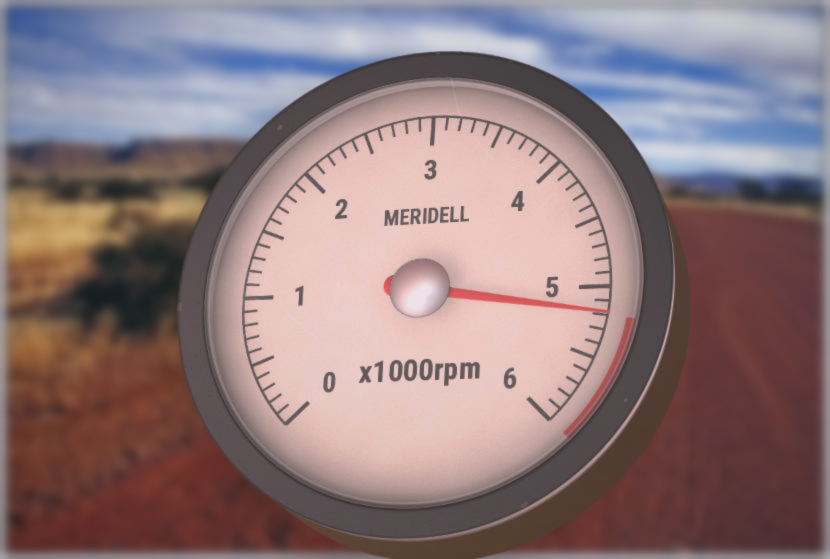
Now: 5200
